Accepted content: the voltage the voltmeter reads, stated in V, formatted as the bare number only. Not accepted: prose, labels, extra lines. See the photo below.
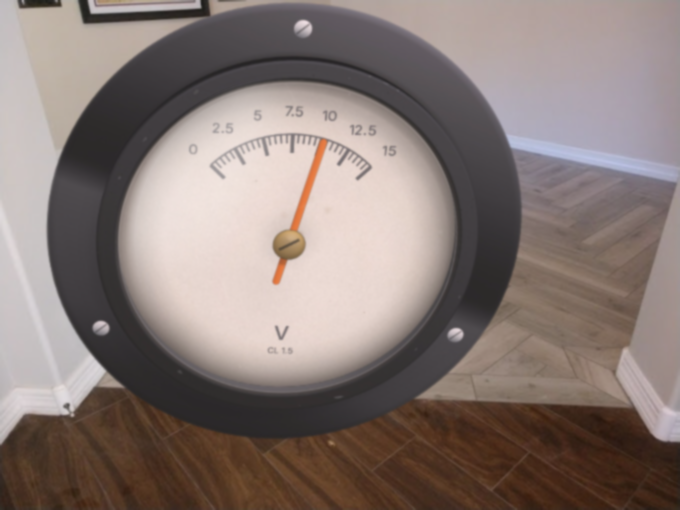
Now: 10
